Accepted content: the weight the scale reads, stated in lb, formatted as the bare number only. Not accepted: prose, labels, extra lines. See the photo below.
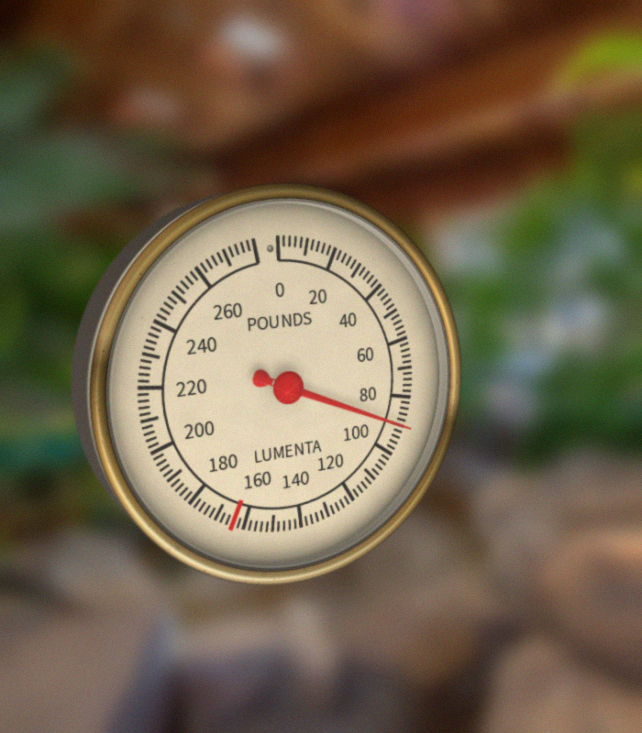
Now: 90
